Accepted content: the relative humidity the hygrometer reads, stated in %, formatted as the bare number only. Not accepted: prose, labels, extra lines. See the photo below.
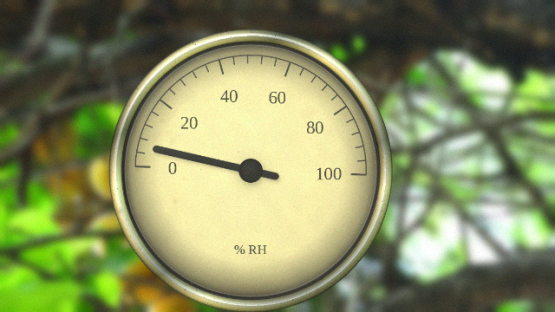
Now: 6
